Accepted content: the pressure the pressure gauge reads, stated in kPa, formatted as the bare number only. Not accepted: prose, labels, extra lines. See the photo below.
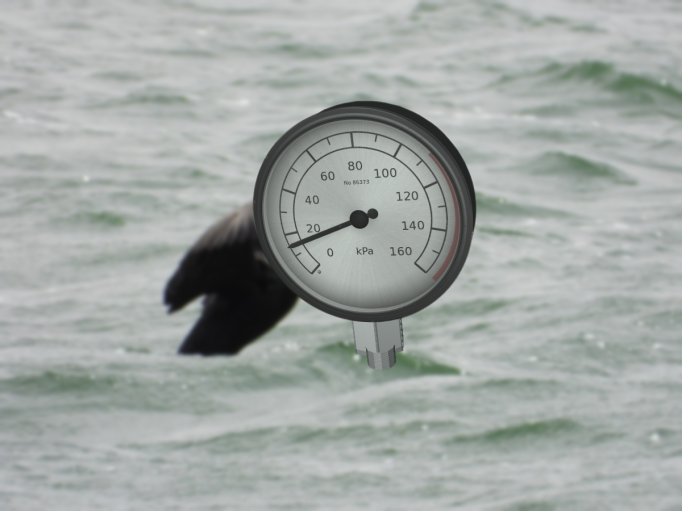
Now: 15
